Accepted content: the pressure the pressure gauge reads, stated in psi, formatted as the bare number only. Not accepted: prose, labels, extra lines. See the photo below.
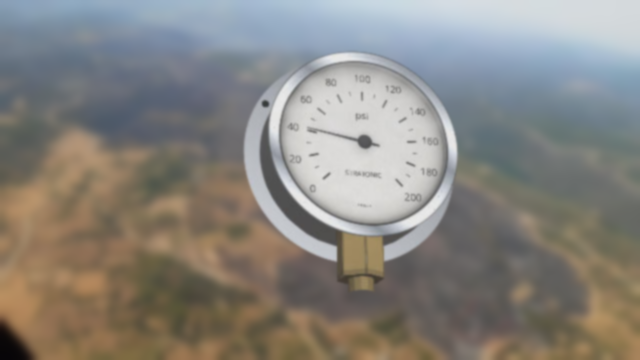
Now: 40
